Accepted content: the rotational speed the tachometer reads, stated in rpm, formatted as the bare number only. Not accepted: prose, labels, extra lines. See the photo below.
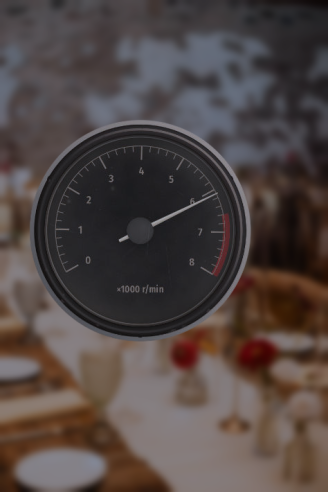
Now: 6100
